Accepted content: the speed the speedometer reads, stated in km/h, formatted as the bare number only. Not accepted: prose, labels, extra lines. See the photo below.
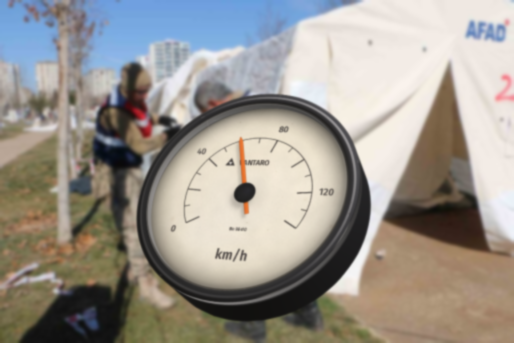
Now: 60
